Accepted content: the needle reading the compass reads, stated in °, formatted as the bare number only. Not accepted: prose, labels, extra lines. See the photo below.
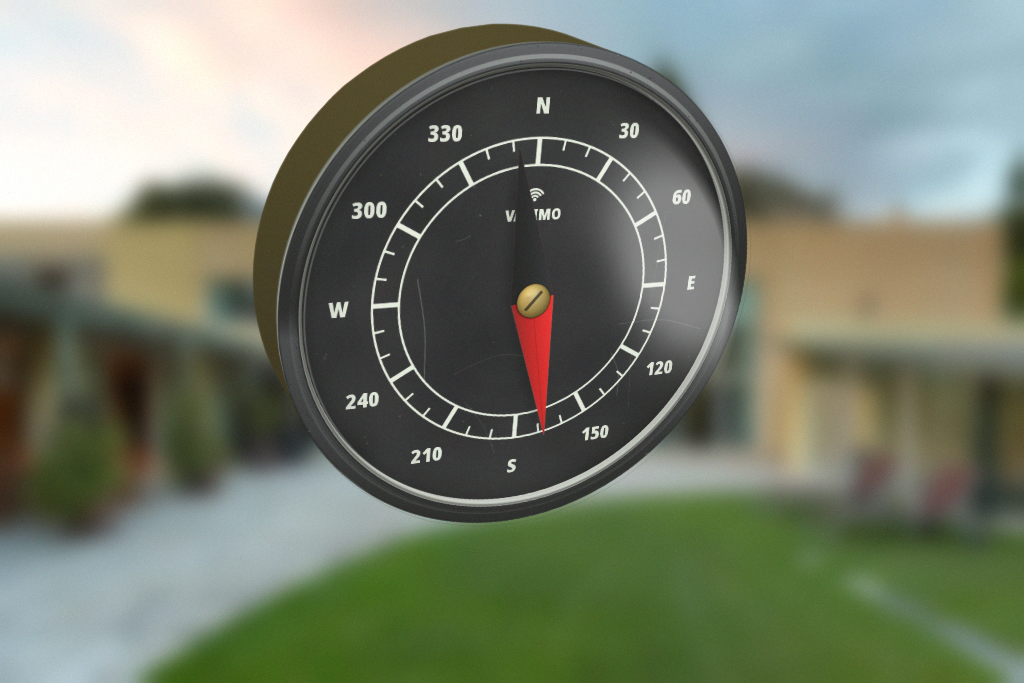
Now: 170
